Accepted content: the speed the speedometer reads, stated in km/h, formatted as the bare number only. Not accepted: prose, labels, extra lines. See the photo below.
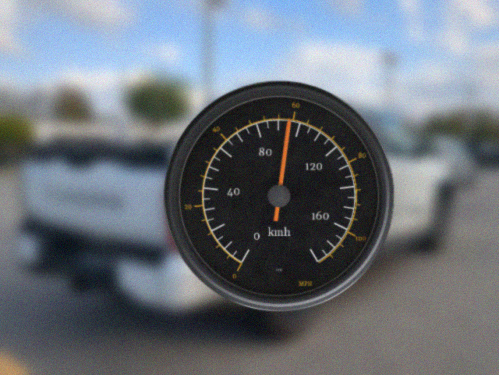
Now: 95
